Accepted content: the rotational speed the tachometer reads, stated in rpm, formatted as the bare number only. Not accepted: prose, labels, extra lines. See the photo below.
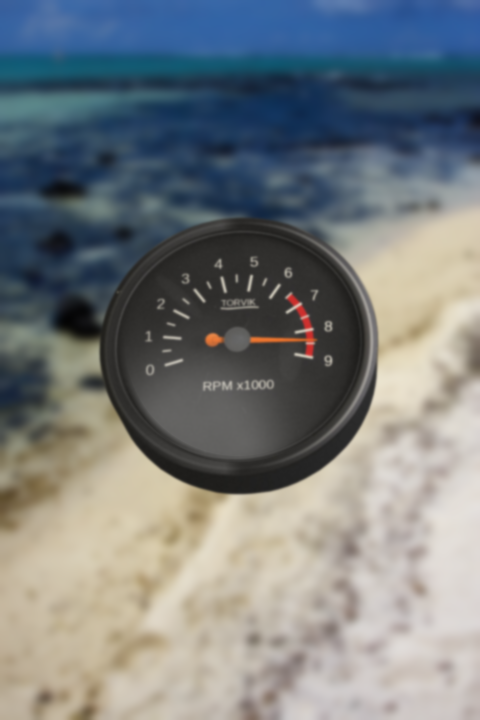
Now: 8500
